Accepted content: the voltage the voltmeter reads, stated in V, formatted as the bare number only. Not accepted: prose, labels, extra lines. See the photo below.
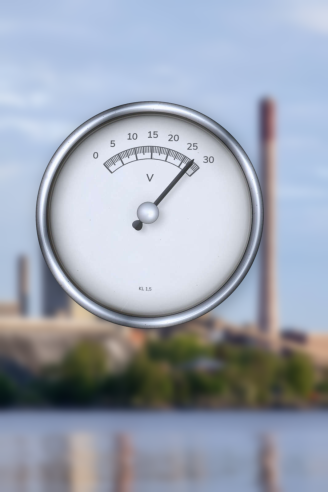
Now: 27.5
